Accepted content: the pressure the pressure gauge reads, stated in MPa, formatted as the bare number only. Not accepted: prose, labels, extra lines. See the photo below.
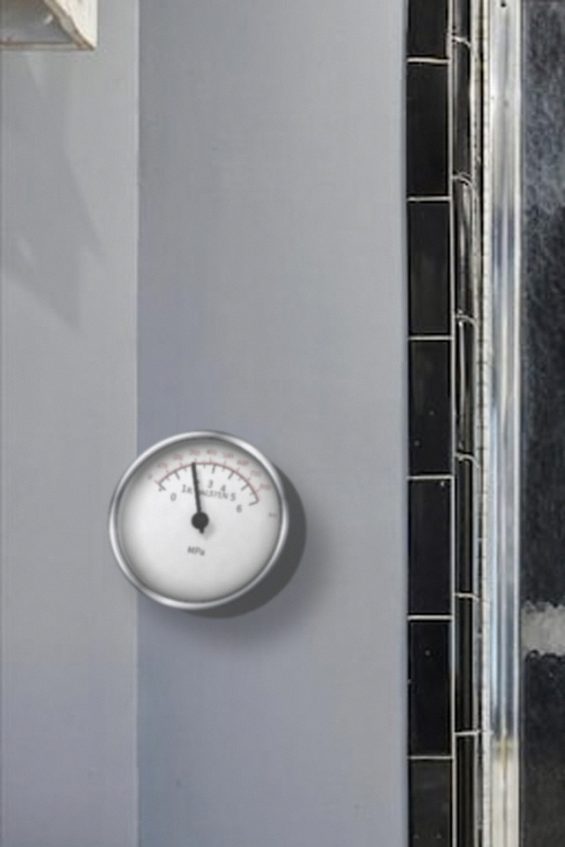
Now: 2
